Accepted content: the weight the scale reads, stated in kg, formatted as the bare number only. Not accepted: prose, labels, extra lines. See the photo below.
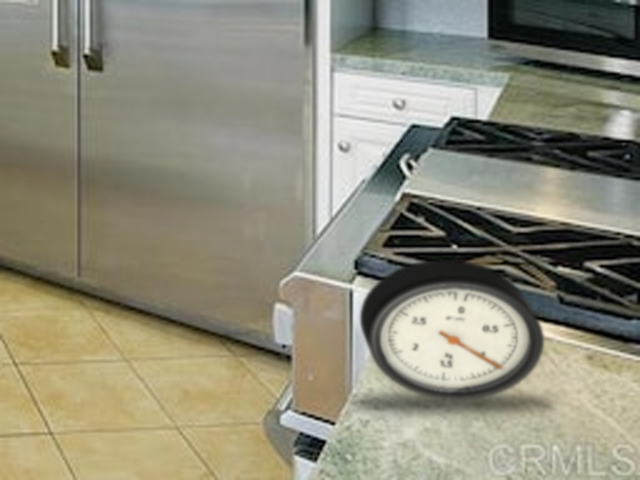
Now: 1
